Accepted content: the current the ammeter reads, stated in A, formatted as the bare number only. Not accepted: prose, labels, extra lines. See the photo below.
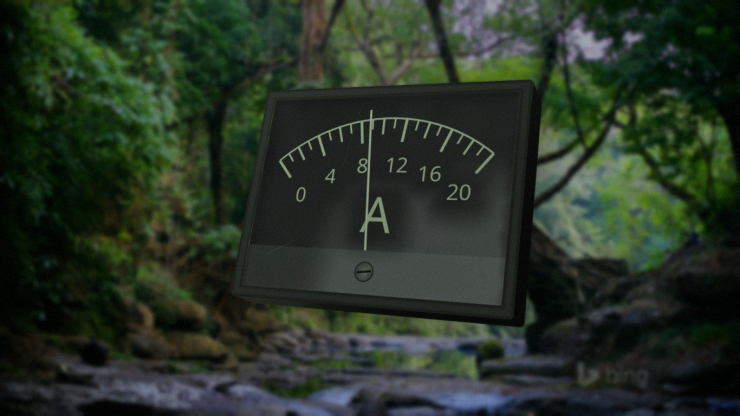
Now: 9
